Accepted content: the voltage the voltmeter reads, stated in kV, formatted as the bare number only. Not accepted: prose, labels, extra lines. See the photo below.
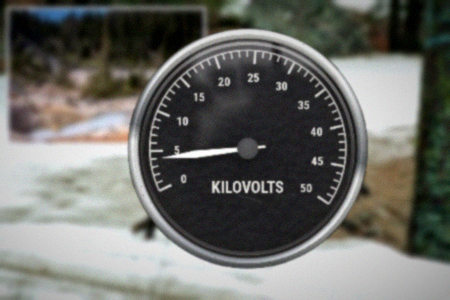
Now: 4
